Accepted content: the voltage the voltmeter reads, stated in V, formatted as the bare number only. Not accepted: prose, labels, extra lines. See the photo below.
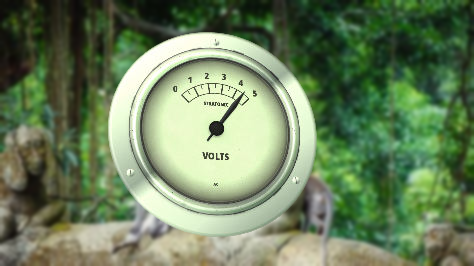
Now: 4.5
